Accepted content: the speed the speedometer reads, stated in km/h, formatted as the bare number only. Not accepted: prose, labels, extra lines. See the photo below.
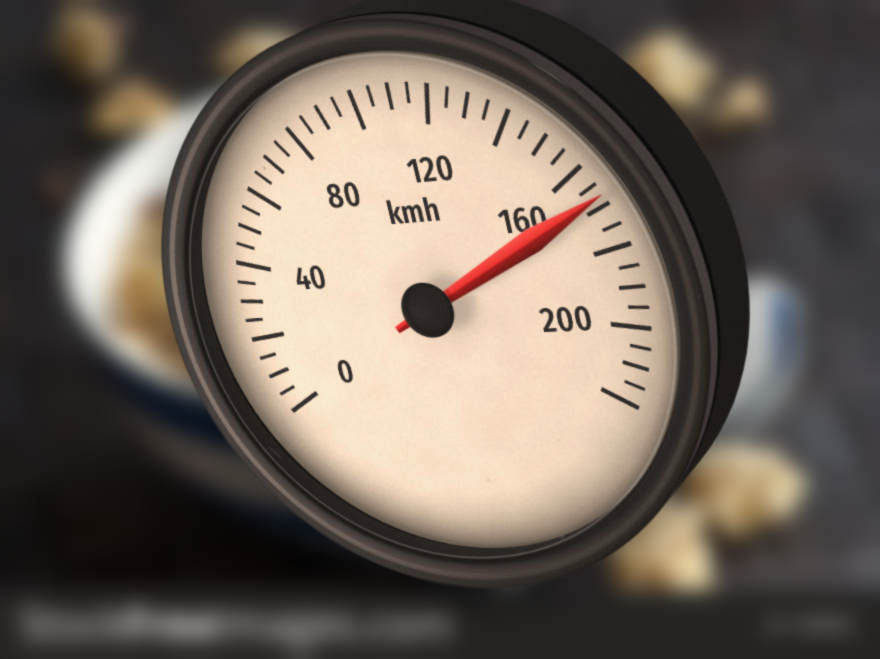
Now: 167.5
